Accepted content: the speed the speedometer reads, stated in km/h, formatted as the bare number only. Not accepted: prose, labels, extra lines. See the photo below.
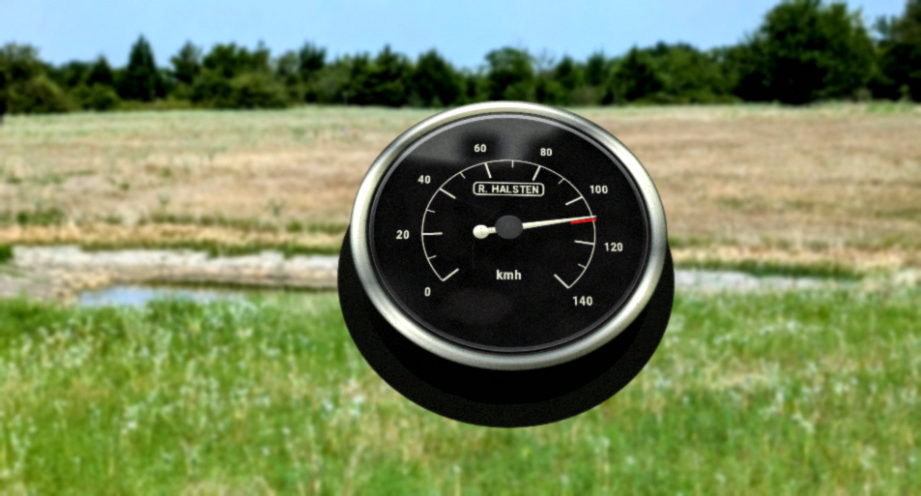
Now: 110
